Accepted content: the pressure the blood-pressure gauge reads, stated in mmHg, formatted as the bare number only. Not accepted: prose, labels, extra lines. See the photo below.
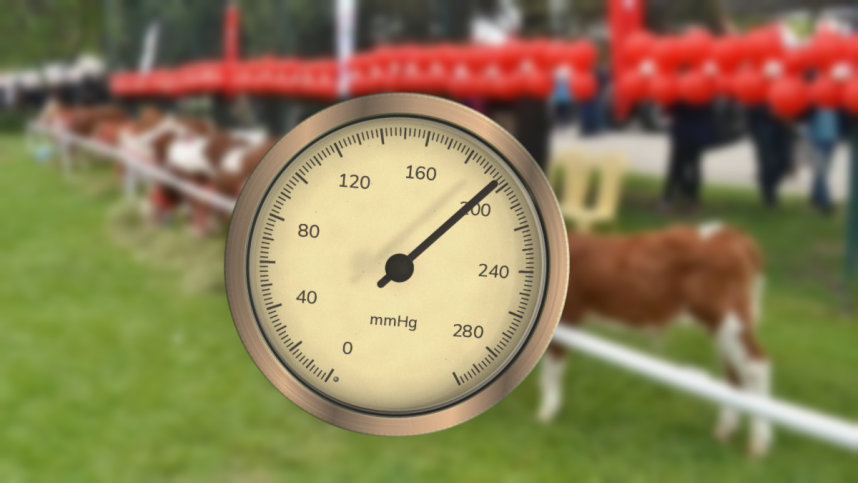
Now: 196
